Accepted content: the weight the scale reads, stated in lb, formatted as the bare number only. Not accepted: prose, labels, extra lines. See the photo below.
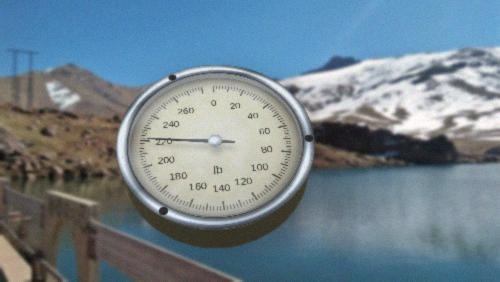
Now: 220
